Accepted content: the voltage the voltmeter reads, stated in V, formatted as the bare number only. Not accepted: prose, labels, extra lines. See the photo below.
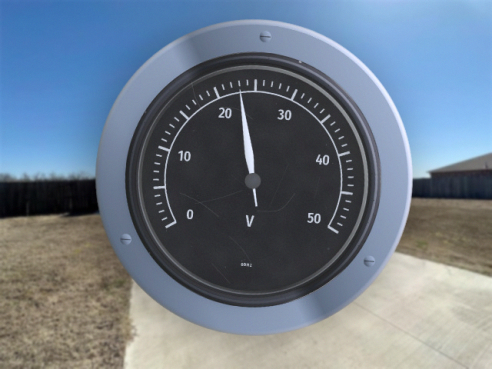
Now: 23
